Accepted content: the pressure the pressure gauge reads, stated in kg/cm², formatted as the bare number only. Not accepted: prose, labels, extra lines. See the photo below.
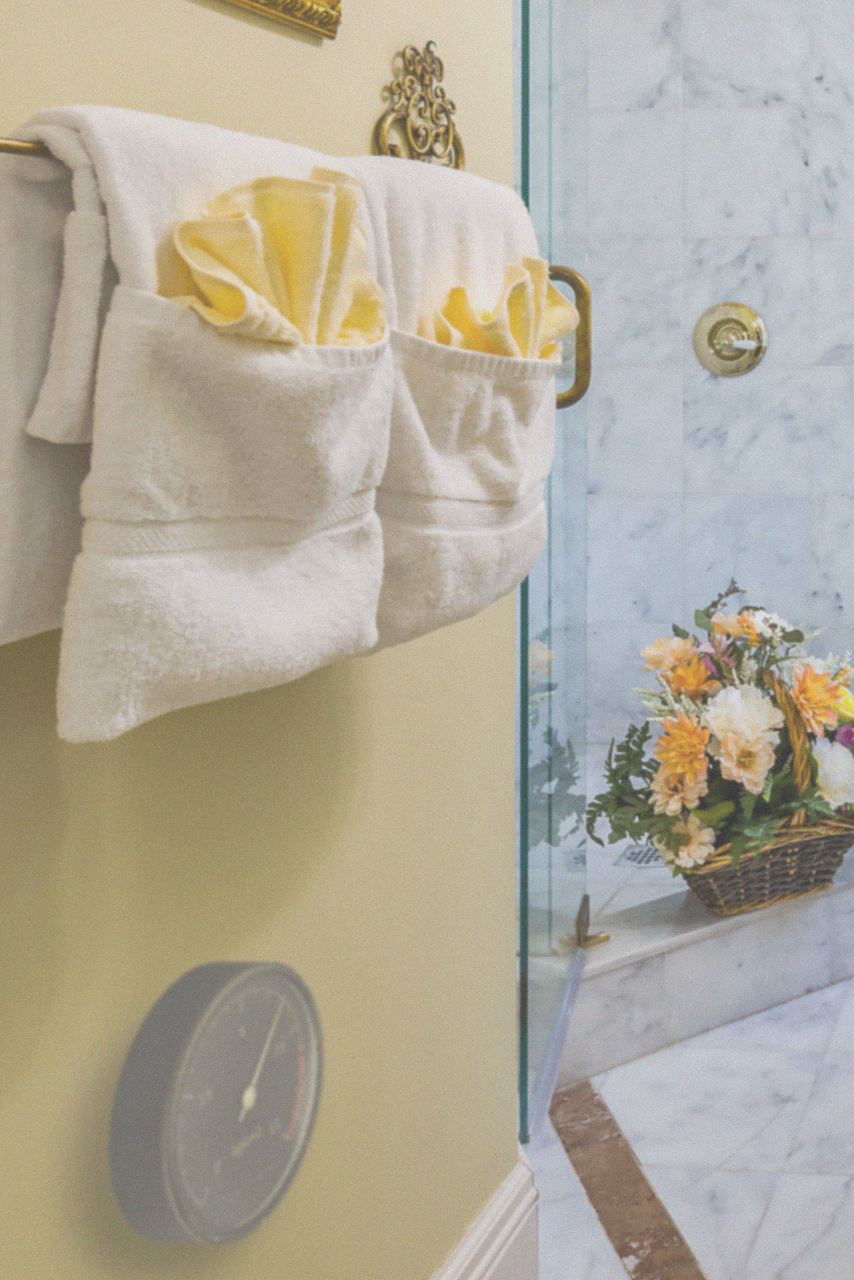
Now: 6.5
